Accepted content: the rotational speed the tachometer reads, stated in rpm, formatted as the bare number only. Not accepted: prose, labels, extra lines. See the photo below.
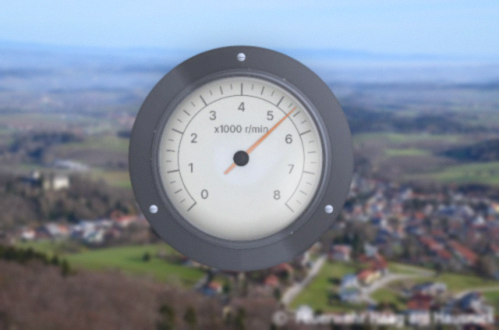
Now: 5375
